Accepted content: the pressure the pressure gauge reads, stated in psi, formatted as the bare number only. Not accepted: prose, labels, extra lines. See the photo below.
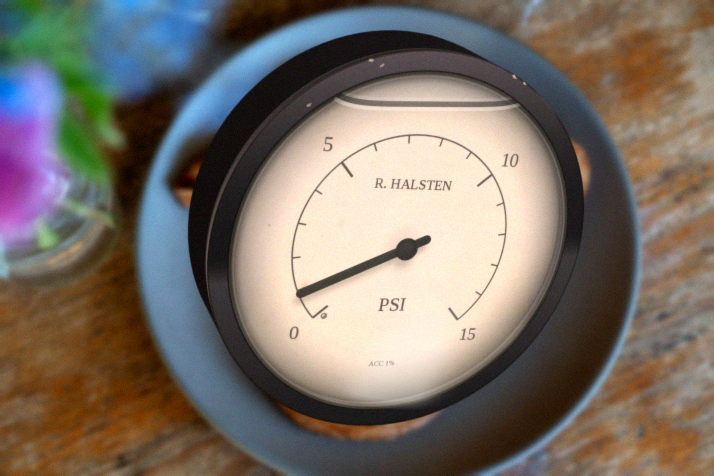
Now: 1
